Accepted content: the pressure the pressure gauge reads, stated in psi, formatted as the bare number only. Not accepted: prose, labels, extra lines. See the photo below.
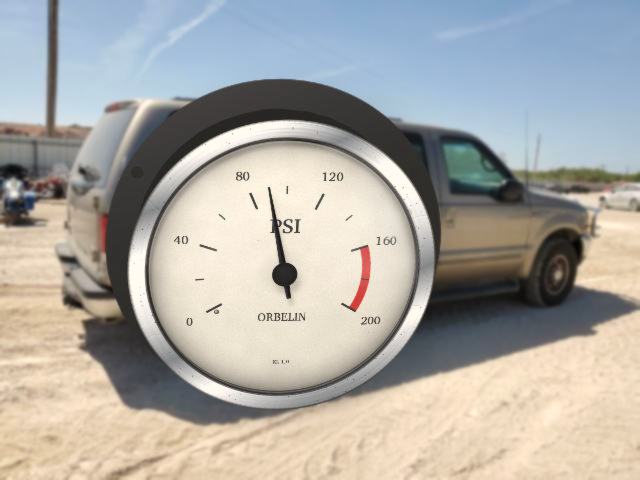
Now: 90
